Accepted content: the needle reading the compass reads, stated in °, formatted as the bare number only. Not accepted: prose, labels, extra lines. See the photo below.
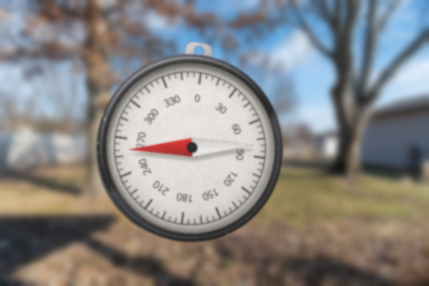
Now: 260
